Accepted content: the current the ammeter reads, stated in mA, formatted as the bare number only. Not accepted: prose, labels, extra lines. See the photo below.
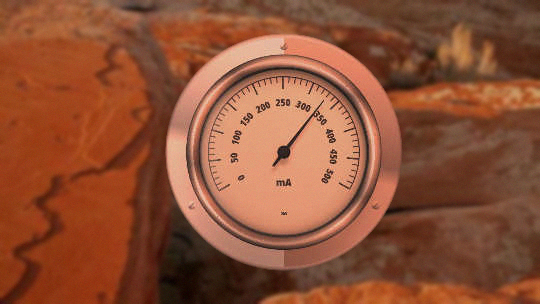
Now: 330
